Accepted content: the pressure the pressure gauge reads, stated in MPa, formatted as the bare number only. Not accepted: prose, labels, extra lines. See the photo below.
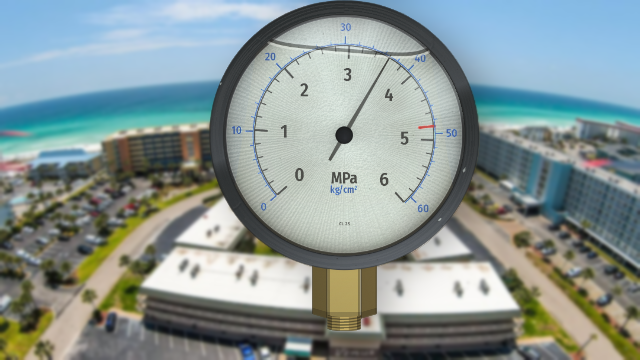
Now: 3.6
